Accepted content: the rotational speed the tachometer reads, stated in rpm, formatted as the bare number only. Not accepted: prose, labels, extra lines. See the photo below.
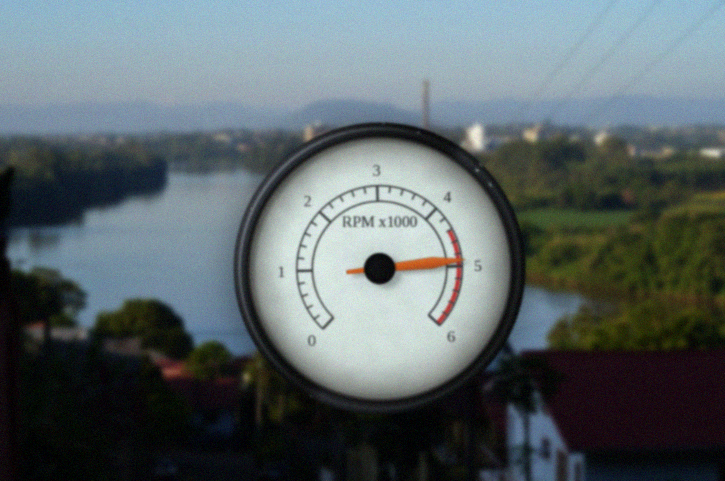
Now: 4900
